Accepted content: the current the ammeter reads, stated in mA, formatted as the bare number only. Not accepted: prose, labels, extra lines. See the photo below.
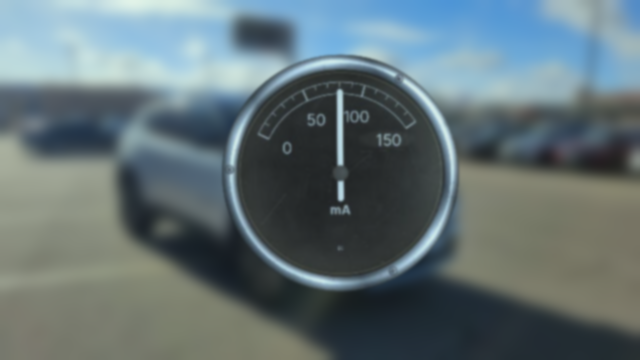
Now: 80
